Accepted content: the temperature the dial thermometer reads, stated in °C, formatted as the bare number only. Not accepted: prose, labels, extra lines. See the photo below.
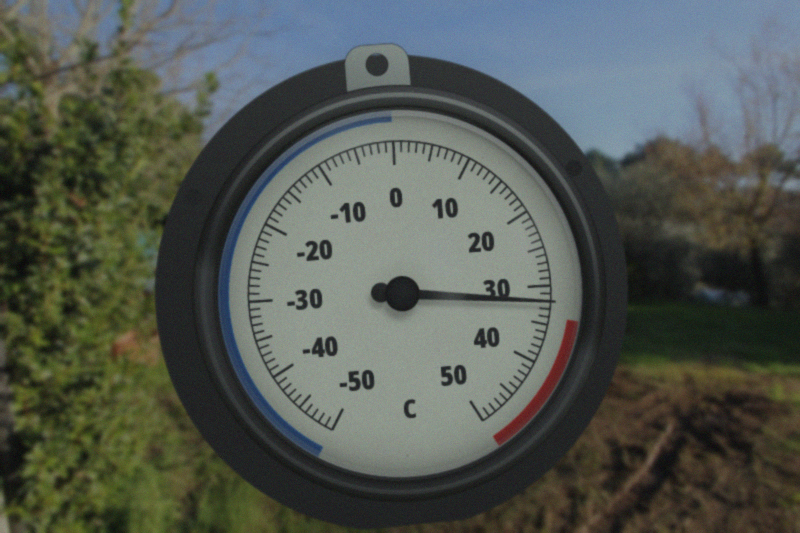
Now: 32
